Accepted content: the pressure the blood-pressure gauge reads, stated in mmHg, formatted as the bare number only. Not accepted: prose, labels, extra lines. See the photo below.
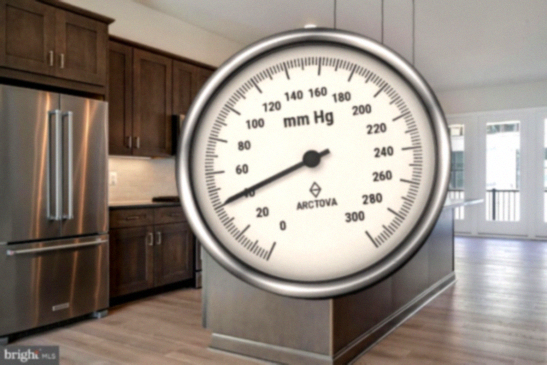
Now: 40
